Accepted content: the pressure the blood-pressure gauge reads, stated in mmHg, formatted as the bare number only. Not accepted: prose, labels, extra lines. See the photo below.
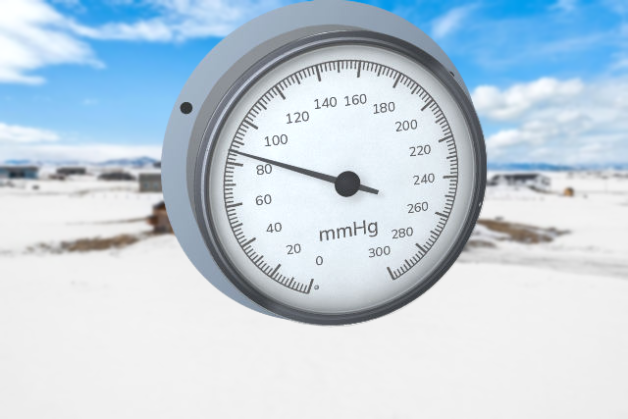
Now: 86
